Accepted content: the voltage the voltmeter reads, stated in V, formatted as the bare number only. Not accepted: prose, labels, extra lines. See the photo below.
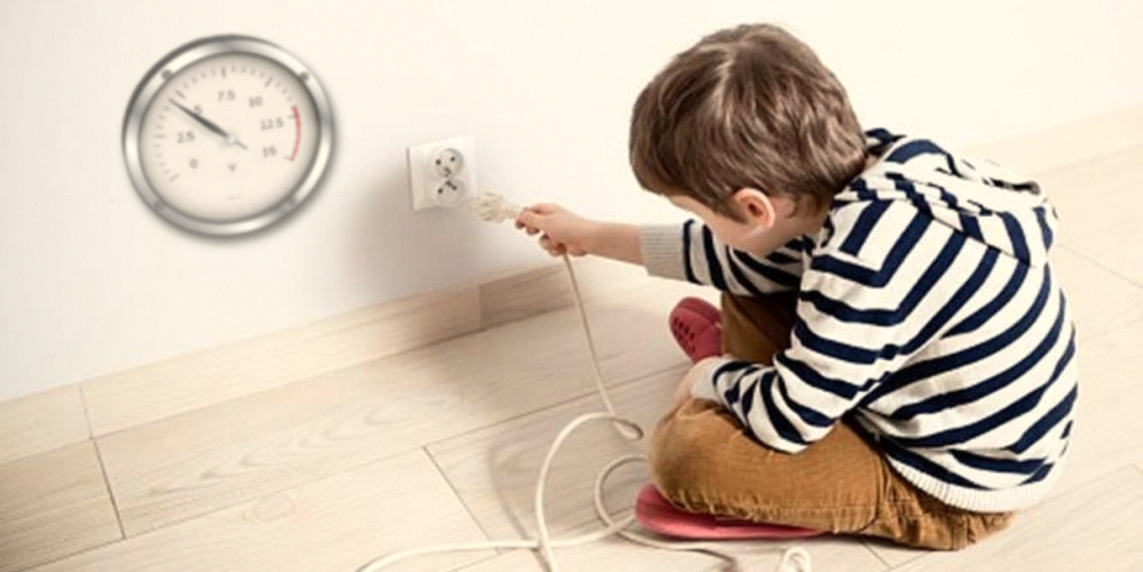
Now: 4.5
